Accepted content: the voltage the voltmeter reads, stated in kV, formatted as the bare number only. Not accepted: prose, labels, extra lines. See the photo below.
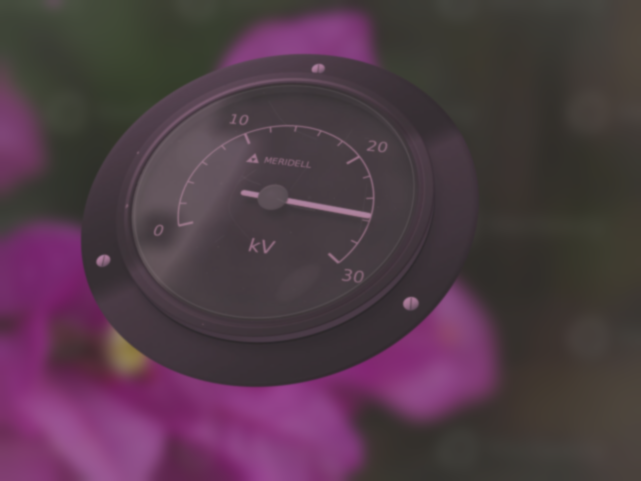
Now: 26
